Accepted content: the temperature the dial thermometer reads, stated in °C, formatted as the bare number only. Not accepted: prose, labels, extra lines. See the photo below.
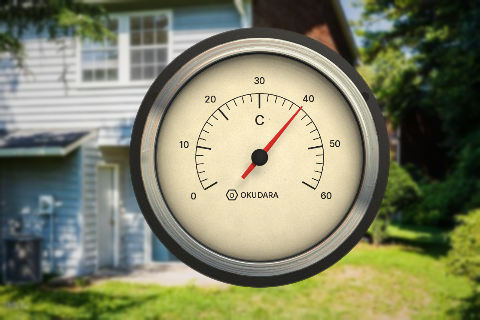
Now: 40
